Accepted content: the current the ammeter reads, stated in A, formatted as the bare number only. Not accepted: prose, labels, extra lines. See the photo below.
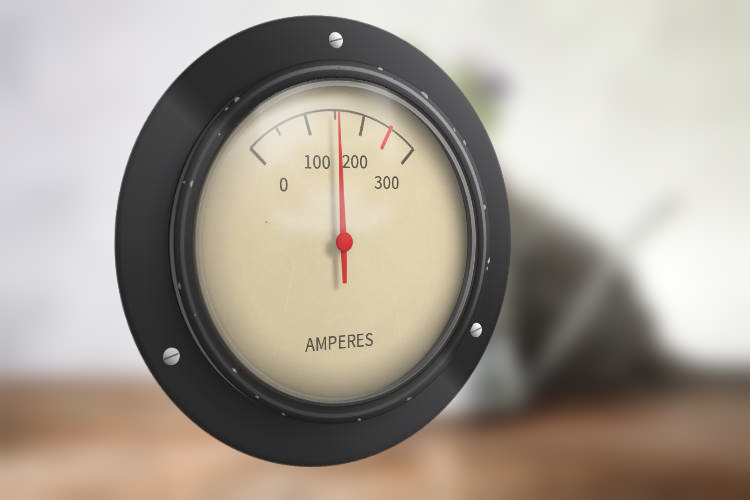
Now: 150
